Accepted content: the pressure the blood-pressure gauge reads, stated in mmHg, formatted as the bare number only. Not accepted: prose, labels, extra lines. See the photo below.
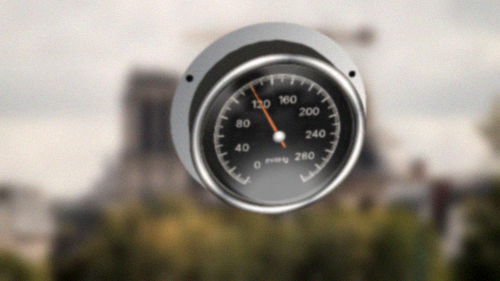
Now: 120
